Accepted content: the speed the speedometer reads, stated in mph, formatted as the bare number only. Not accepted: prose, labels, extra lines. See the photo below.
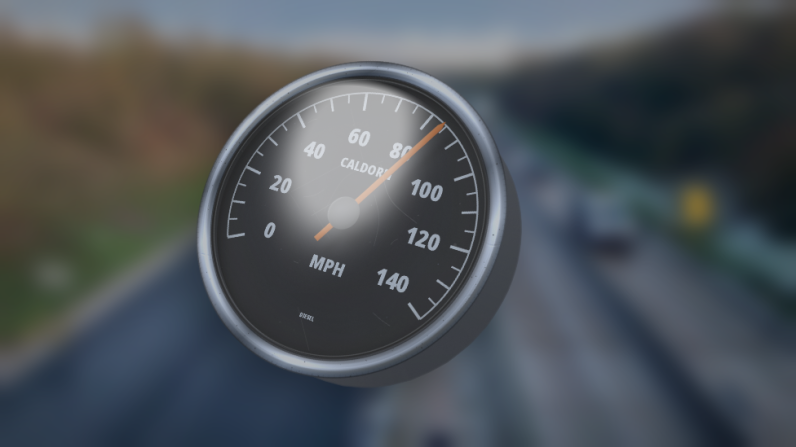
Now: 85
